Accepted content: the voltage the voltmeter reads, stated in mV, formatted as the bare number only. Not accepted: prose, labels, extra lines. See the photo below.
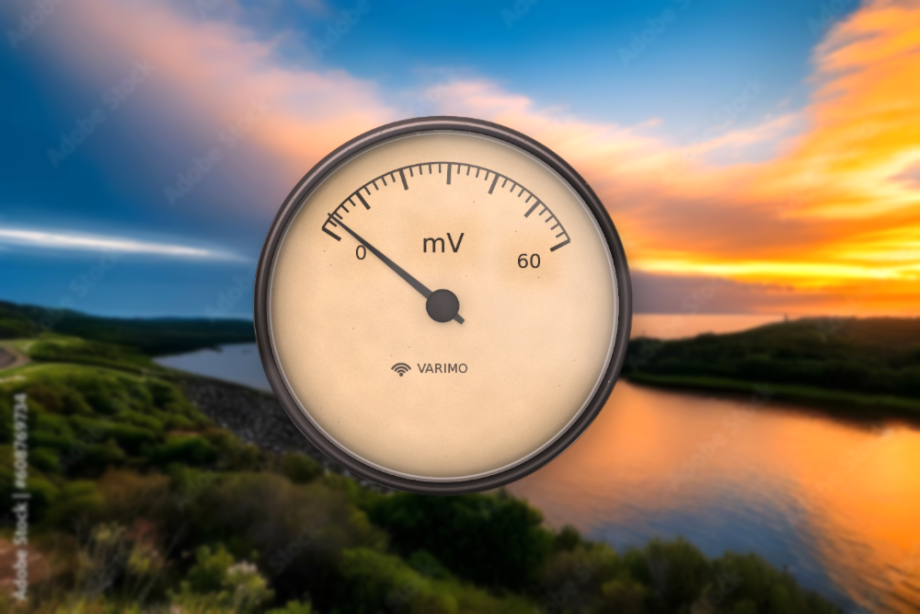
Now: 3
